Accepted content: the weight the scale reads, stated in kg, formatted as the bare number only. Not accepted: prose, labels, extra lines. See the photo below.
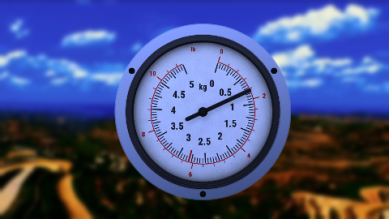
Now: 0.75
